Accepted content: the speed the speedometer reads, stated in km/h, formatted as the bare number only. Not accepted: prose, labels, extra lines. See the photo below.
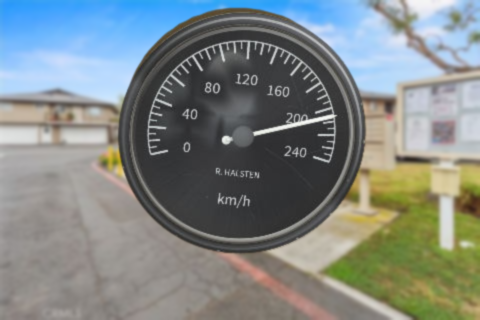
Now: 205
